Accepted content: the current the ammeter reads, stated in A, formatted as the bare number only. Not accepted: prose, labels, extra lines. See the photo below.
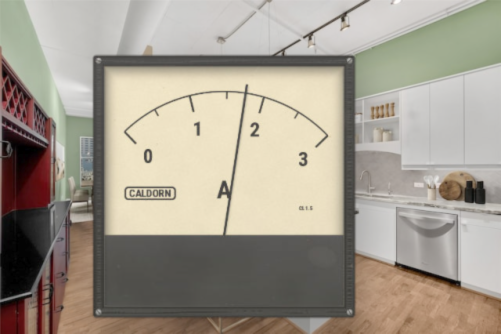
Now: 1.75
